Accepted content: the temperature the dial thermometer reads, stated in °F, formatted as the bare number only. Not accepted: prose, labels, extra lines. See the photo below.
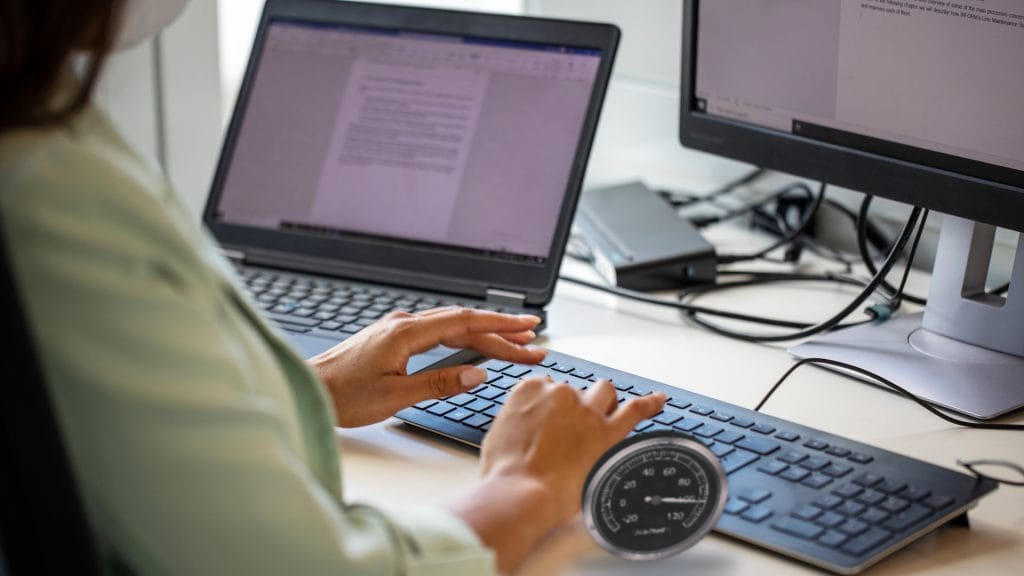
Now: 100
